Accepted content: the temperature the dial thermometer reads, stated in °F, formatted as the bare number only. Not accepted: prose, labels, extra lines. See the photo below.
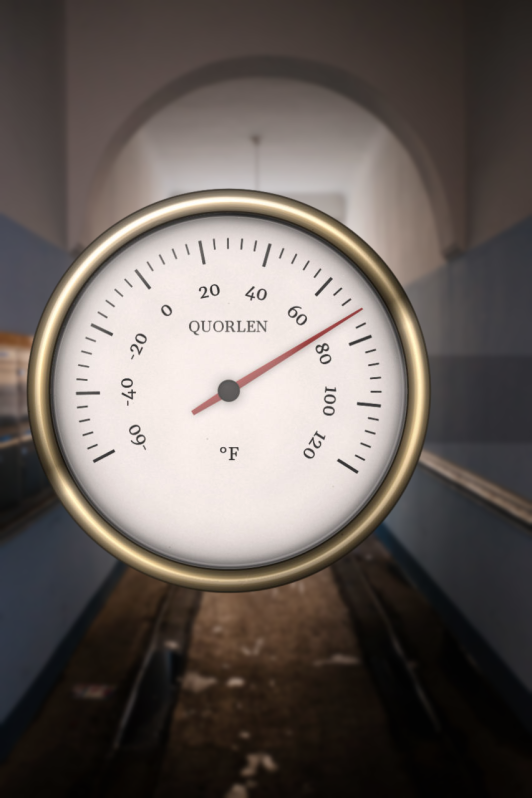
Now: 72
